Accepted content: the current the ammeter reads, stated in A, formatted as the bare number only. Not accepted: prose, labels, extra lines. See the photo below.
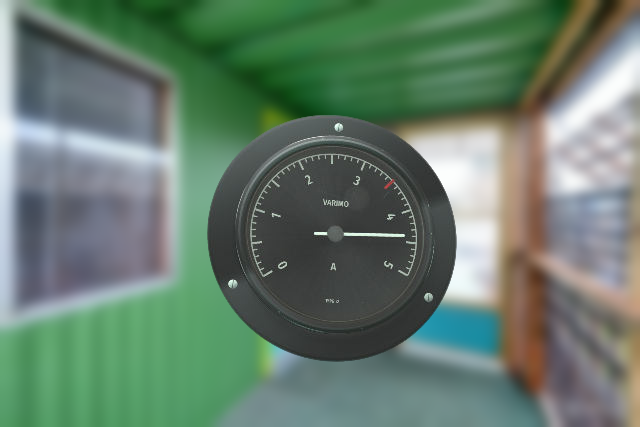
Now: 4.4
